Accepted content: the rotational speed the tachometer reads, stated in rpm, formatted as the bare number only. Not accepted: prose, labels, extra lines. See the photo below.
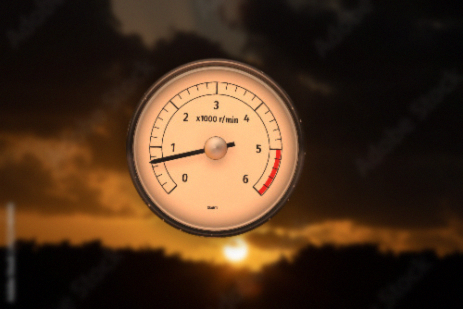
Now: 700
